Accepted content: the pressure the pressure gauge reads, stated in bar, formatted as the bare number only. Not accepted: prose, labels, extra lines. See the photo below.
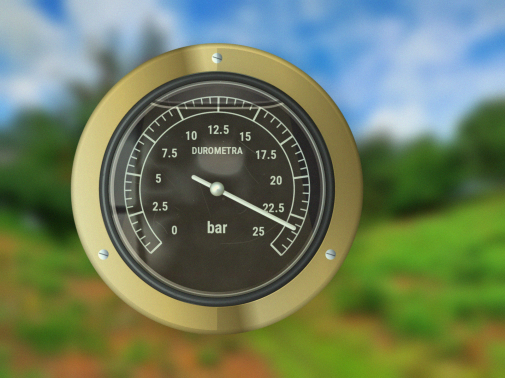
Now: 23.25
